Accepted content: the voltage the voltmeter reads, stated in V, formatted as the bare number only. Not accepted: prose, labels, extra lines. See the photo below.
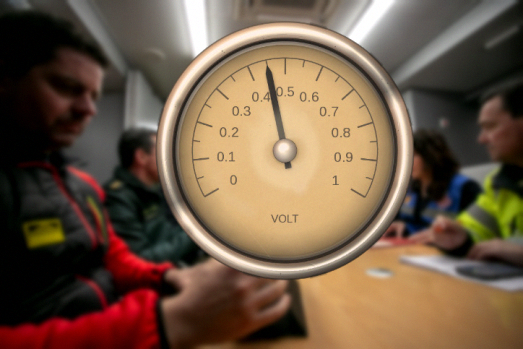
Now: 0.45
